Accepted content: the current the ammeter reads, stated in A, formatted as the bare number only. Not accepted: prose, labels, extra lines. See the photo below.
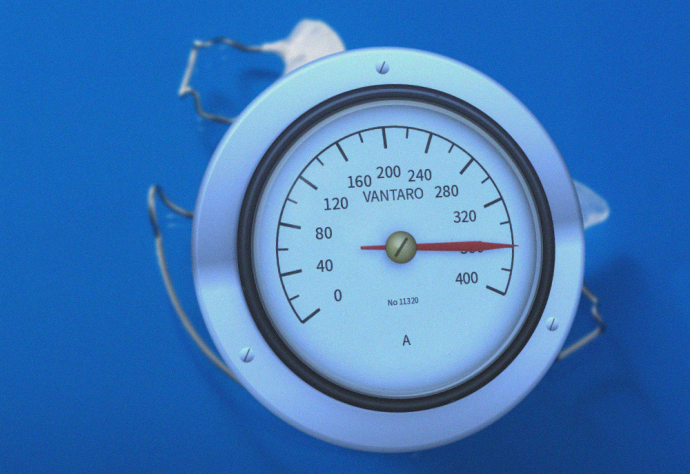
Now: 360
